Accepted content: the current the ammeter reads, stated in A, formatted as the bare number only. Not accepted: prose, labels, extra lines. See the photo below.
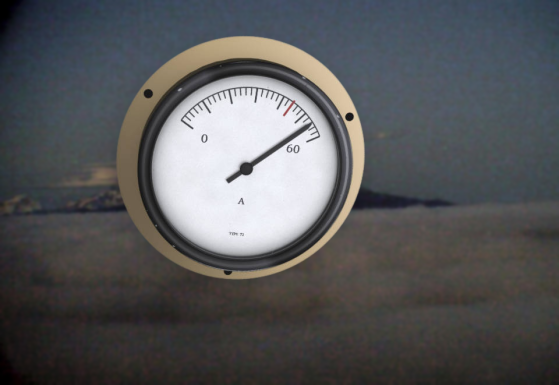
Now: 54
